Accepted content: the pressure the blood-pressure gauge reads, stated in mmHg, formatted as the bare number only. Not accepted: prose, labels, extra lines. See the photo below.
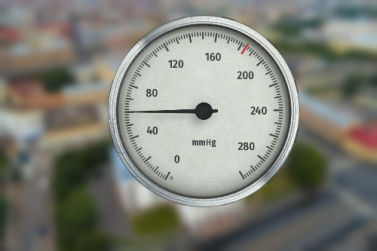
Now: 60
